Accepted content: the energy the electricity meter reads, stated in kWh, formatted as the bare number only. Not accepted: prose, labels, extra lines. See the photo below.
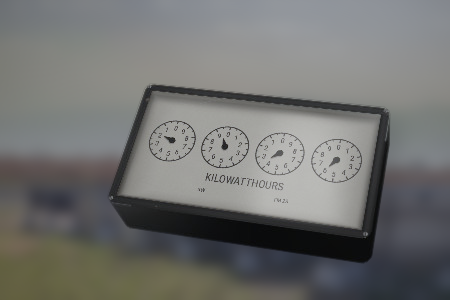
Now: 1936
